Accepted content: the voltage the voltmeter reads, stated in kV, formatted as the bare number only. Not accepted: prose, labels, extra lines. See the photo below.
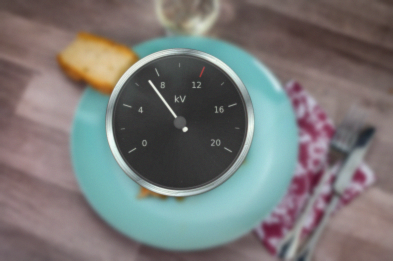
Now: 7
